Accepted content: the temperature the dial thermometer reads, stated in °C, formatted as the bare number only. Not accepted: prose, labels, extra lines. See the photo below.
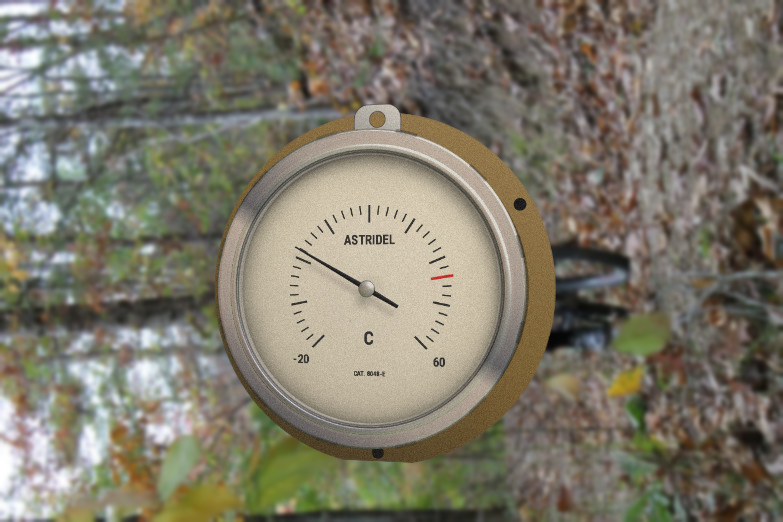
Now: 2
